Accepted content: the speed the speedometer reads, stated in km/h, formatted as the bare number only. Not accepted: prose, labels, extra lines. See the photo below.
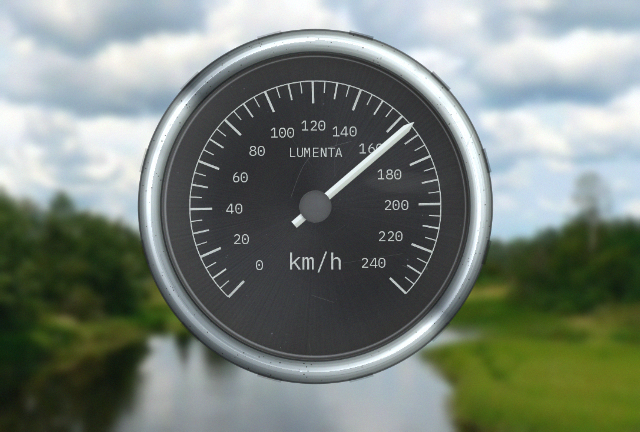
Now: 165
